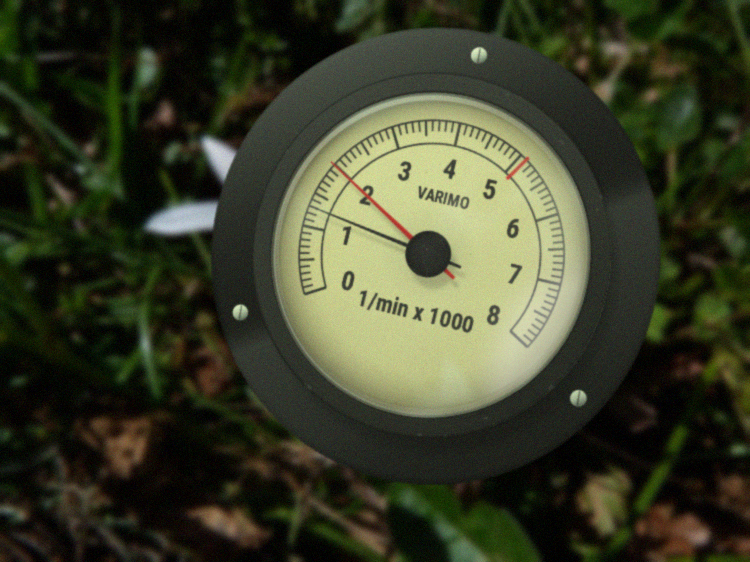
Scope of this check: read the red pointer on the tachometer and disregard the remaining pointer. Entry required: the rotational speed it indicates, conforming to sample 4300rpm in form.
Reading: 2000rpm
